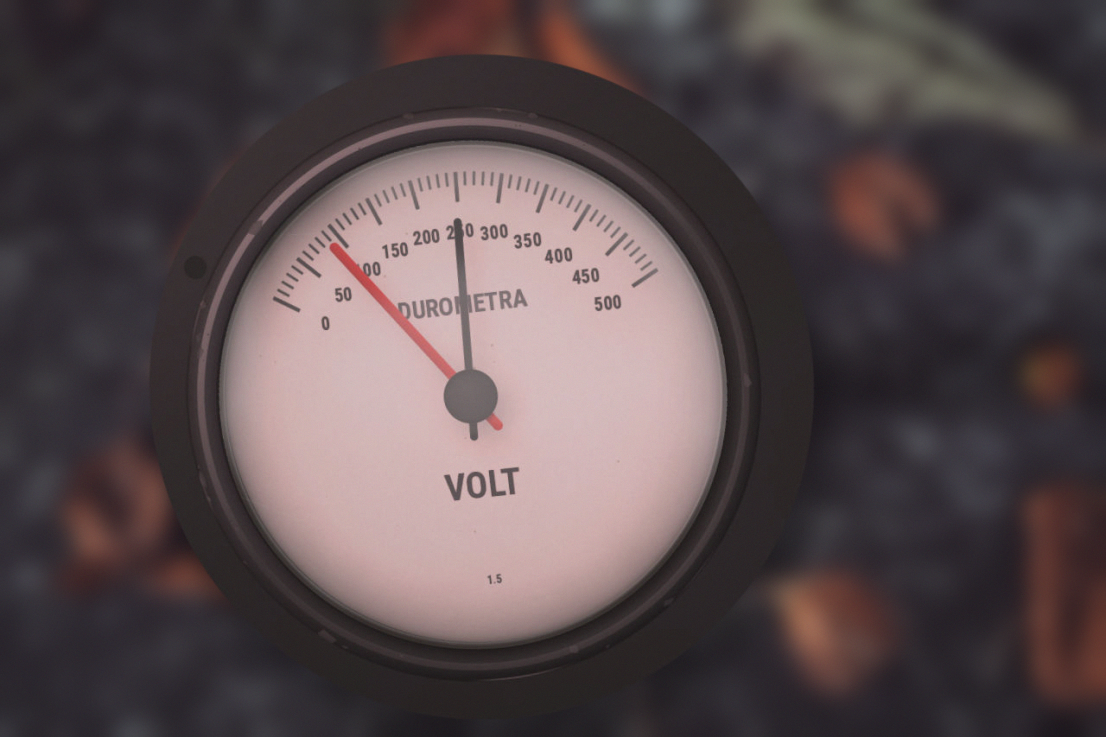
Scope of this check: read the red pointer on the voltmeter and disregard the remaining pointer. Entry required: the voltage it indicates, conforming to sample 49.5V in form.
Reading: 90V
